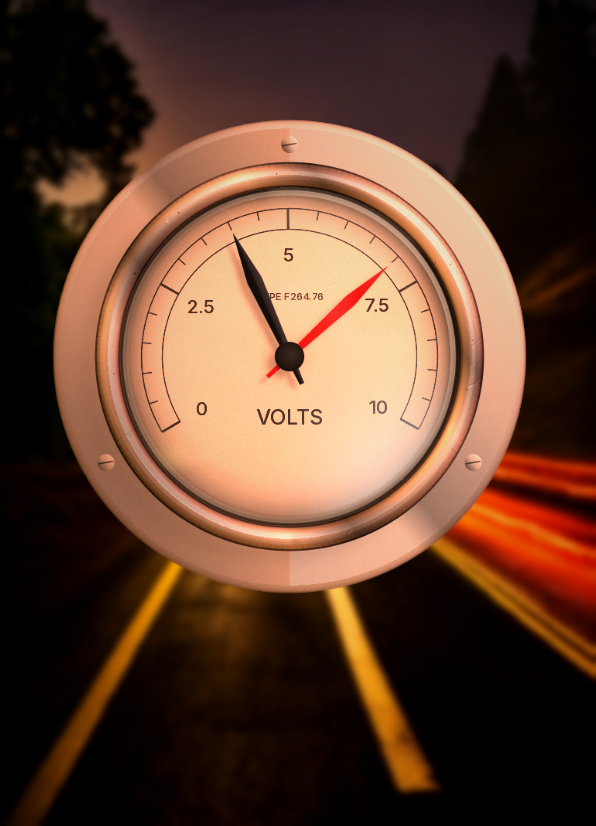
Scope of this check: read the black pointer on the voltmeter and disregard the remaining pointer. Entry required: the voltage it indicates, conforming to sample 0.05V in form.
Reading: 4V
